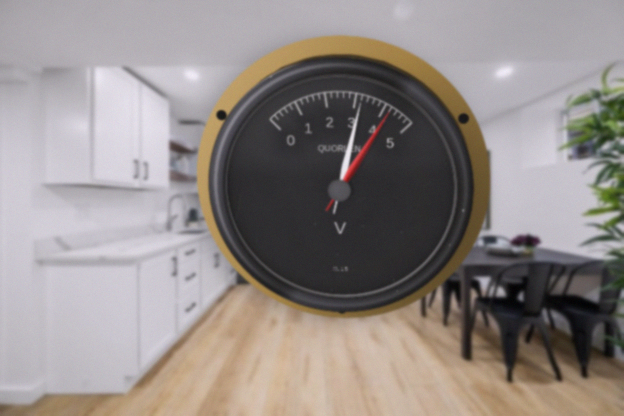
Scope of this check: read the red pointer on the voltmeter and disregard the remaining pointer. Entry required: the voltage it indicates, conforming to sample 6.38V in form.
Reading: 4.2V
